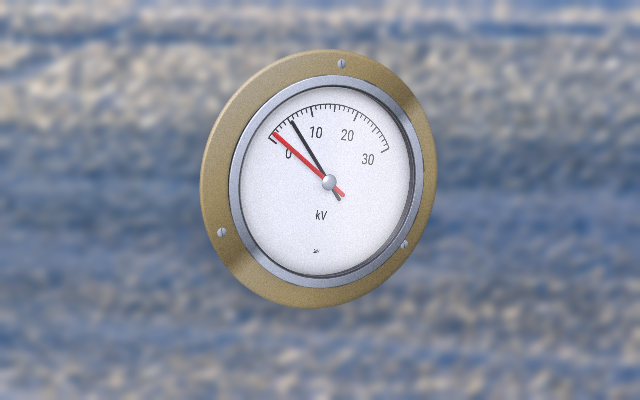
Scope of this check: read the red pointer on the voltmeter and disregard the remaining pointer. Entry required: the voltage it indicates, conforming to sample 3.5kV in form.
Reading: 1kV
